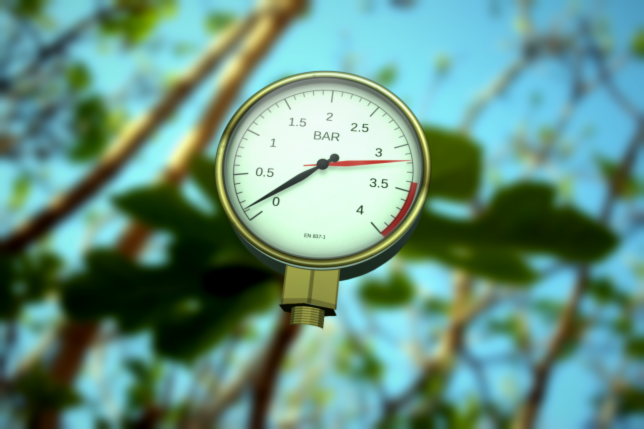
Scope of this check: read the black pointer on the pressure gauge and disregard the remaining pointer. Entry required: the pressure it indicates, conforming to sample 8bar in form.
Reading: 0.1bar
